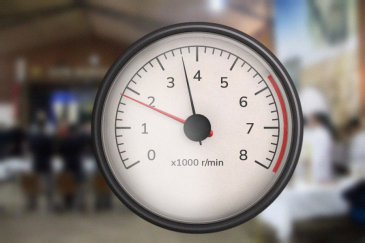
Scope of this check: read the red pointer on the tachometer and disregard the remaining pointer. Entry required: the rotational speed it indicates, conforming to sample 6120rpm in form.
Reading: 1800rpm
